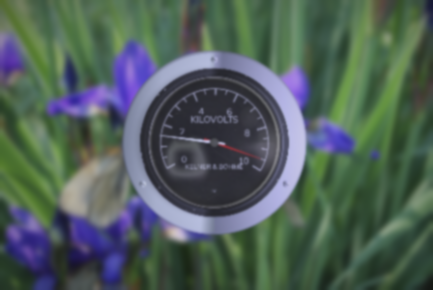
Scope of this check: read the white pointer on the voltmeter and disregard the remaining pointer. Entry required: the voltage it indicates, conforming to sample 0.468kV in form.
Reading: 1.5kV
